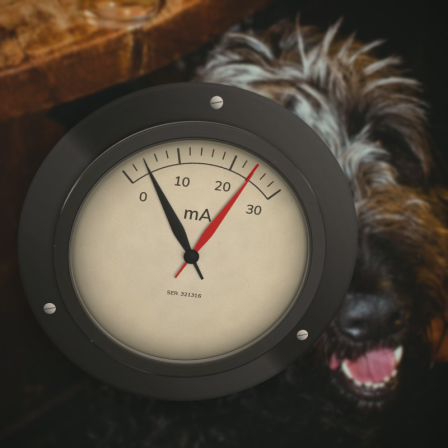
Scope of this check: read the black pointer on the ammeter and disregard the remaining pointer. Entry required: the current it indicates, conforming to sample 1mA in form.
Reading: 4mA
